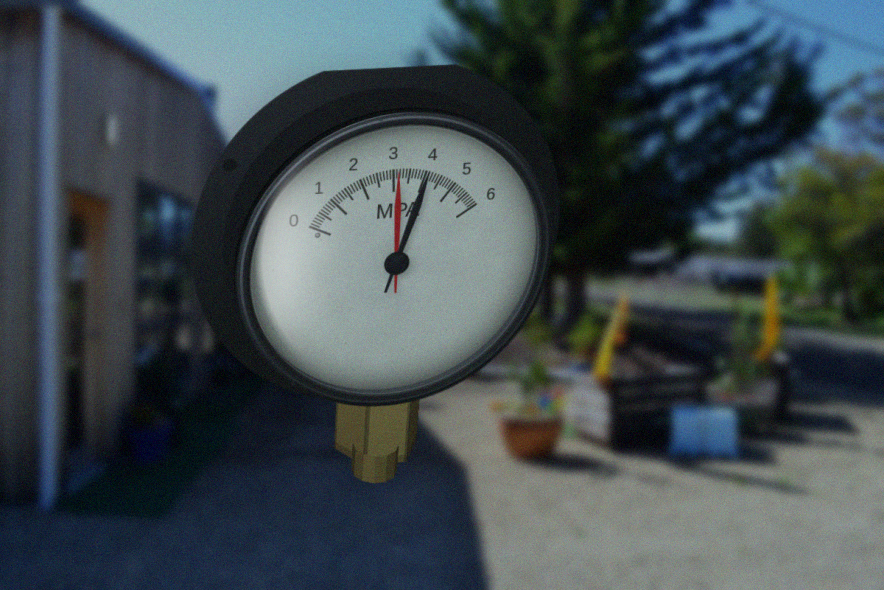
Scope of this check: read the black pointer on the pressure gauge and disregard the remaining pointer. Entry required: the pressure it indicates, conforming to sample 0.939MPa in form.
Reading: 4MPa
